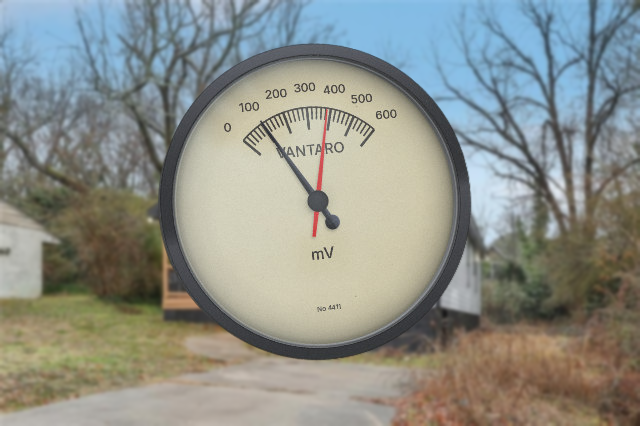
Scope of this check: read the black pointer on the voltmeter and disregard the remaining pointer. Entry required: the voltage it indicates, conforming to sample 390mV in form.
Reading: 100mV
